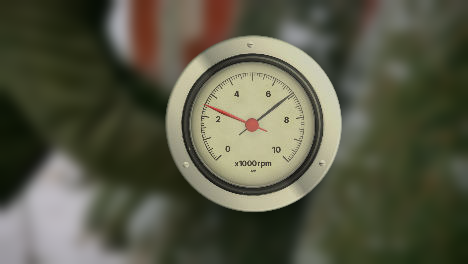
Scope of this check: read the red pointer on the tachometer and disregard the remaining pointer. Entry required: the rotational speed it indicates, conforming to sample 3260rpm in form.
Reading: 2500rpm
